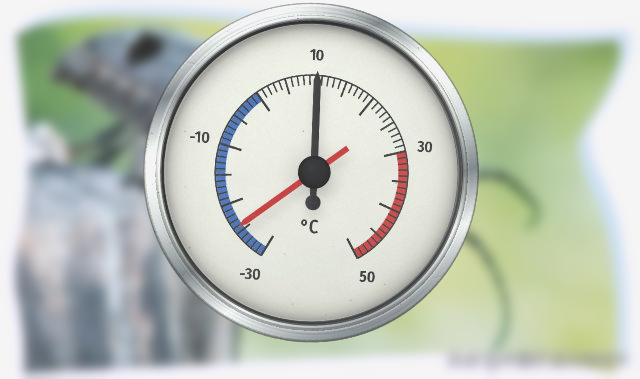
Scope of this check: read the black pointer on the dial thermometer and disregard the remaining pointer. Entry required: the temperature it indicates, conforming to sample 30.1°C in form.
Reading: 10°C
